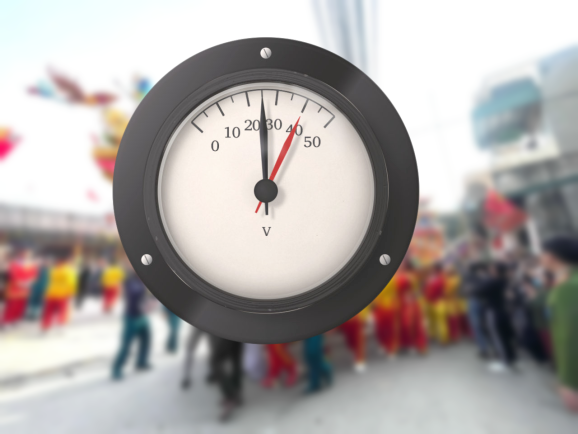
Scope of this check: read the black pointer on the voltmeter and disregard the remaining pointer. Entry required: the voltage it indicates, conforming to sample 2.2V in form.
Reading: 25V
